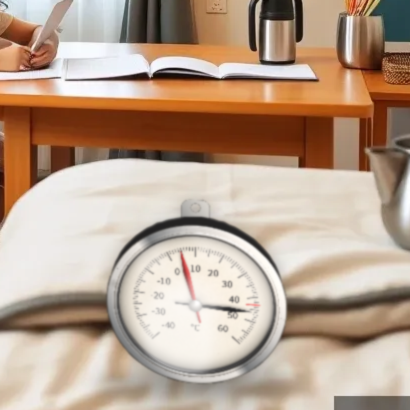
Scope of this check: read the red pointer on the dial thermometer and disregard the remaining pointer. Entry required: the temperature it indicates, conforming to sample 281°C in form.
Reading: 5°C
